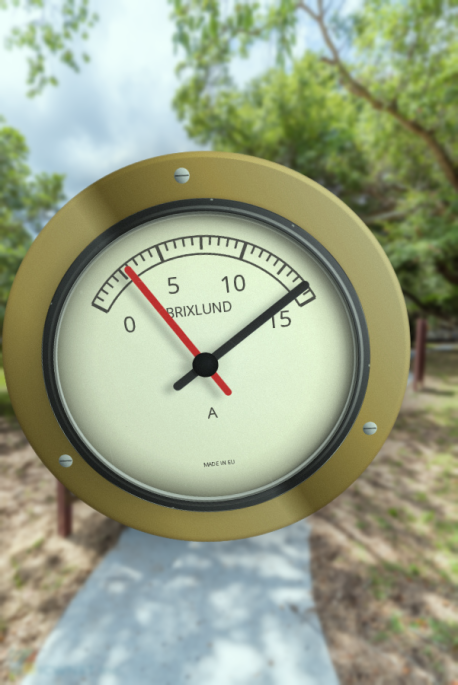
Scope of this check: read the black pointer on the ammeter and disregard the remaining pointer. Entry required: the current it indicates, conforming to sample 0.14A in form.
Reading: 14A
